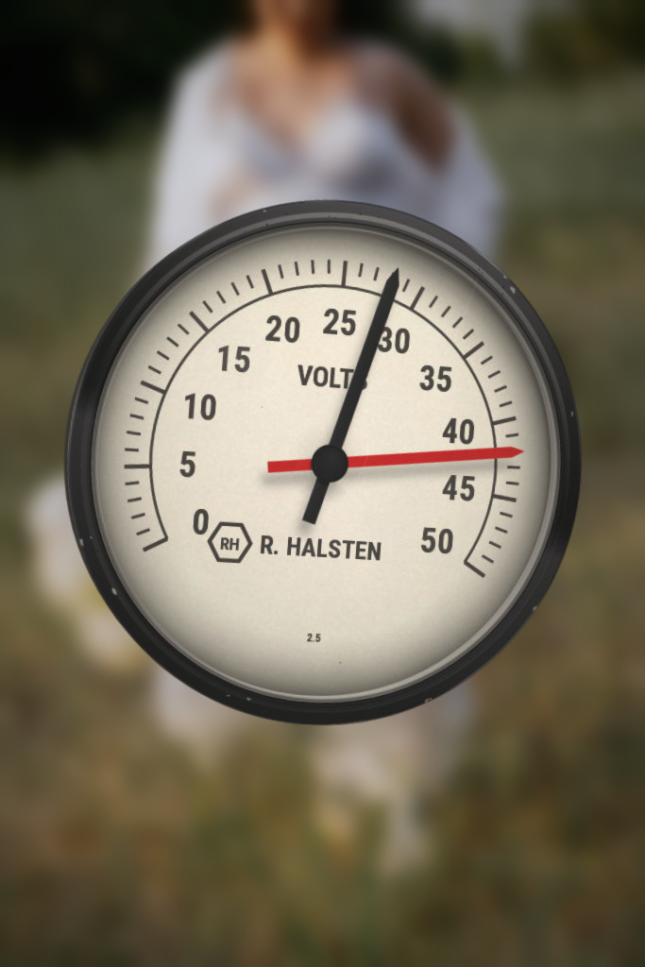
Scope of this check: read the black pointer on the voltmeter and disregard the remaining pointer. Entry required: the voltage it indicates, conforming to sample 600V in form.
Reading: 28V
